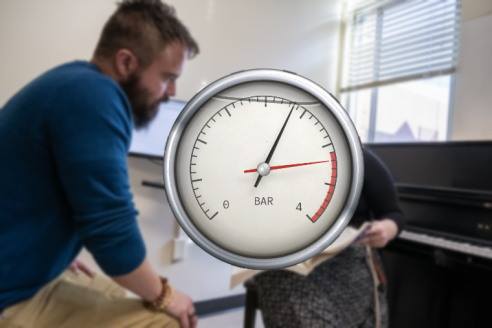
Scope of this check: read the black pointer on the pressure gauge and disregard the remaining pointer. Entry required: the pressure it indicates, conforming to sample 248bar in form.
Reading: 2.35bar
